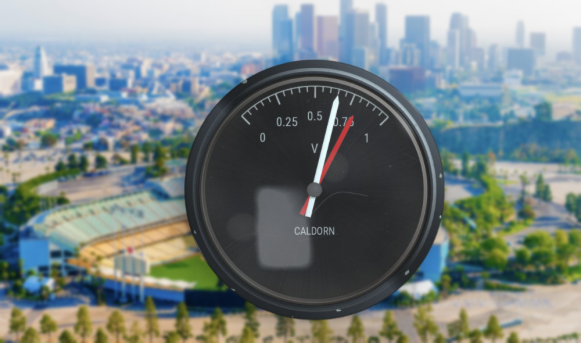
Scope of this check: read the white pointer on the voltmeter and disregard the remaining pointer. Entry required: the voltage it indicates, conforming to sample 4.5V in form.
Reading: 0.65V
